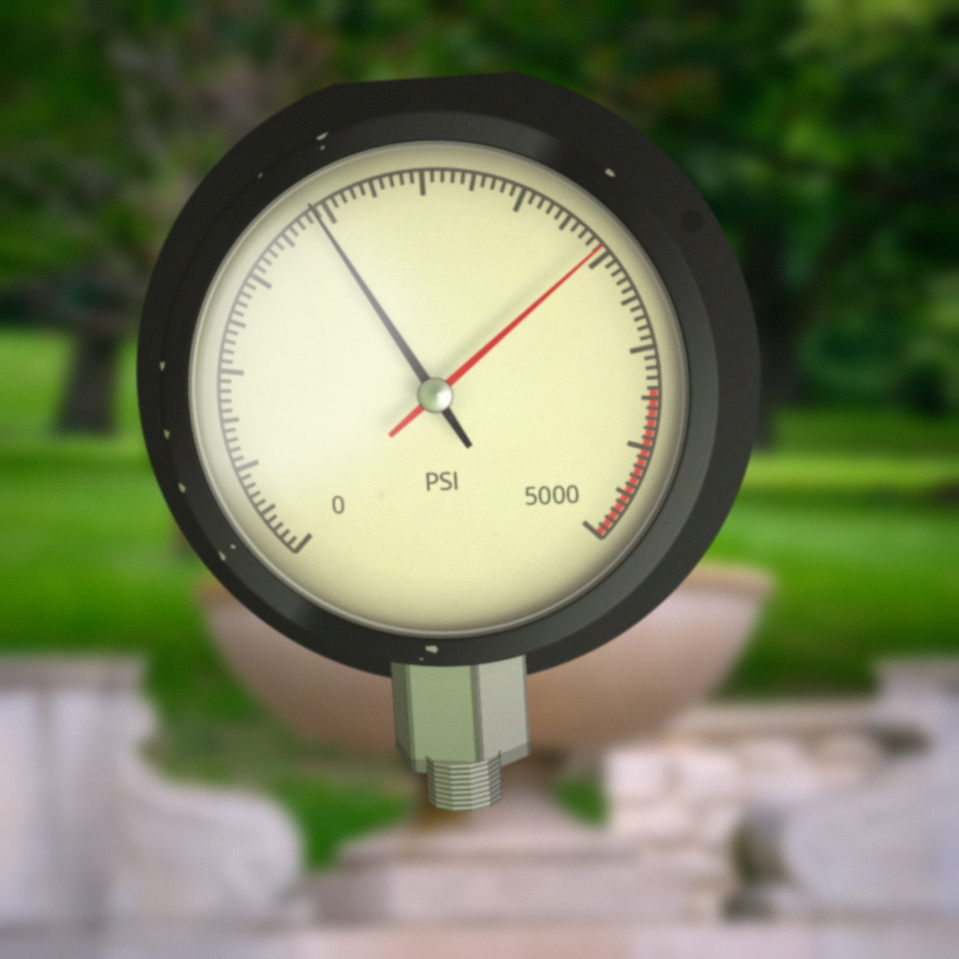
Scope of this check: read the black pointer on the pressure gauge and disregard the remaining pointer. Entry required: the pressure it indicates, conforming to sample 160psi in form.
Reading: 1950psi
